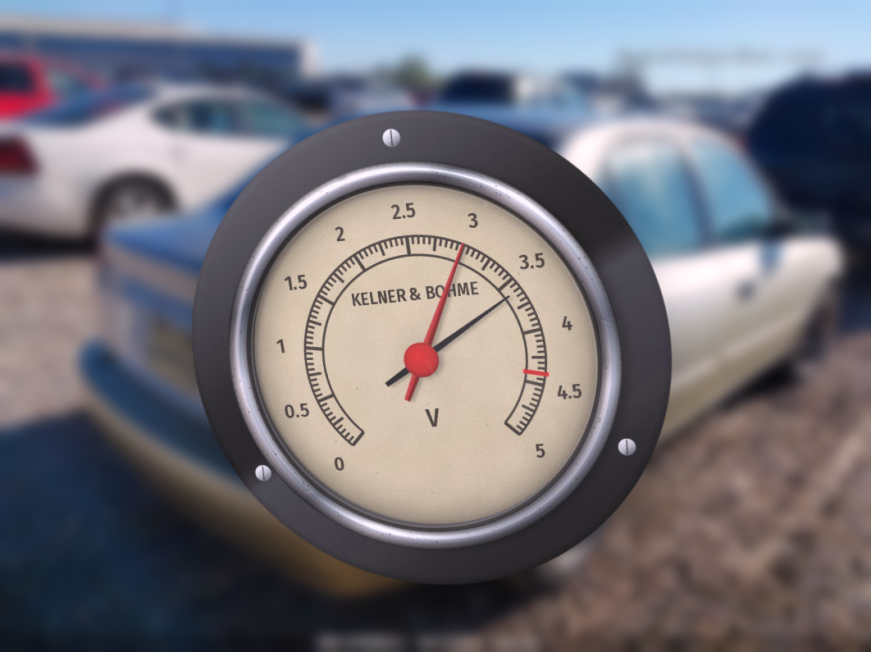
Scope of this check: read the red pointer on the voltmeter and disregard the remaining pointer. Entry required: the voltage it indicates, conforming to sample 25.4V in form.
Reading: 3V
